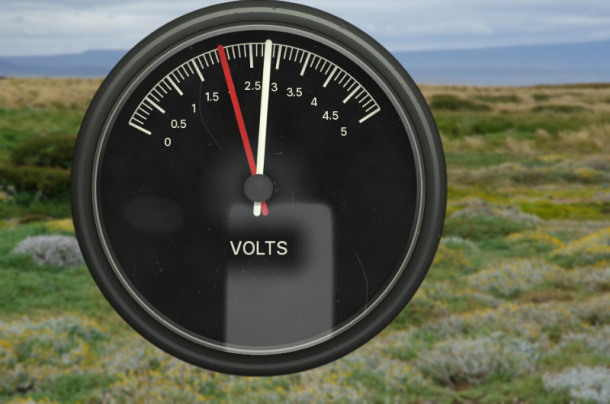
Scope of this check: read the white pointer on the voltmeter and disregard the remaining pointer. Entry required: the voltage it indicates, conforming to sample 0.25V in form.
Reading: 2.8V
